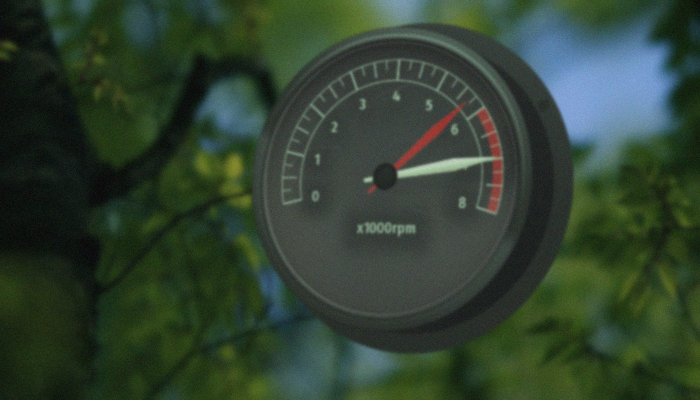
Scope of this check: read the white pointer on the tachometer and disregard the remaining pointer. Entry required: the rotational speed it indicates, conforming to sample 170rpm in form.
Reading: 7000rpm
